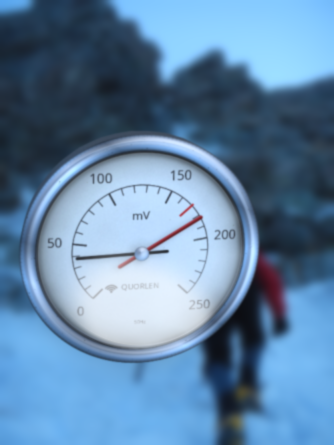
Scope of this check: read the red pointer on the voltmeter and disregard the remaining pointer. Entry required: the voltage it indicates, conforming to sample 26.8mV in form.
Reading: 180mV
